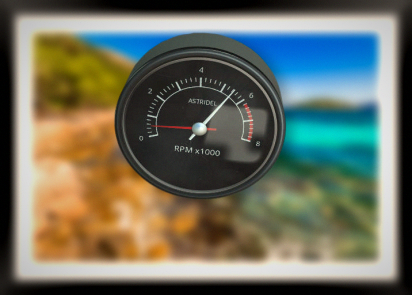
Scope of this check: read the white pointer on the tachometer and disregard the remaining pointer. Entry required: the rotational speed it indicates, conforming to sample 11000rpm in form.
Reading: 5400rpm
